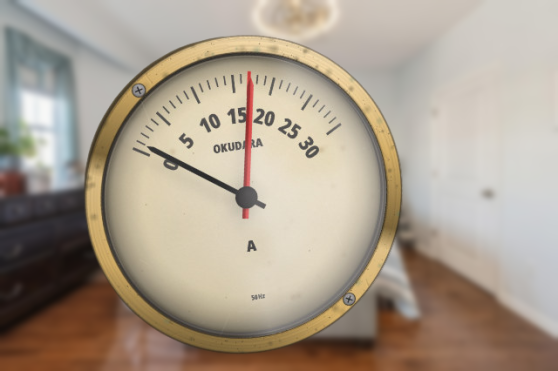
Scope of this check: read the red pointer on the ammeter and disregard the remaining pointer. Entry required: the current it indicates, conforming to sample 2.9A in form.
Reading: 17A
